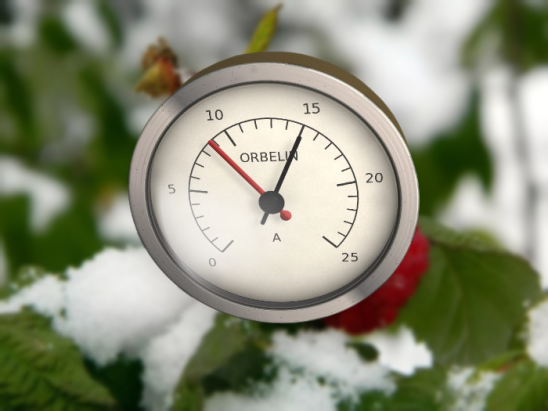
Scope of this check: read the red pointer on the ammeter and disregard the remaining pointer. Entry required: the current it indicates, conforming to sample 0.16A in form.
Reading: 9A
